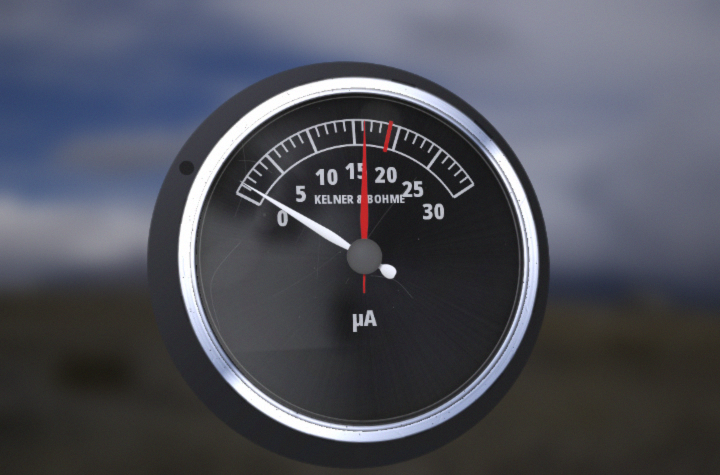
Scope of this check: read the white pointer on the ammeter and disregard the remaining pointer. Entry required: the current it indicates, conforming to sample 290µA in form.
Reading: 1µA
